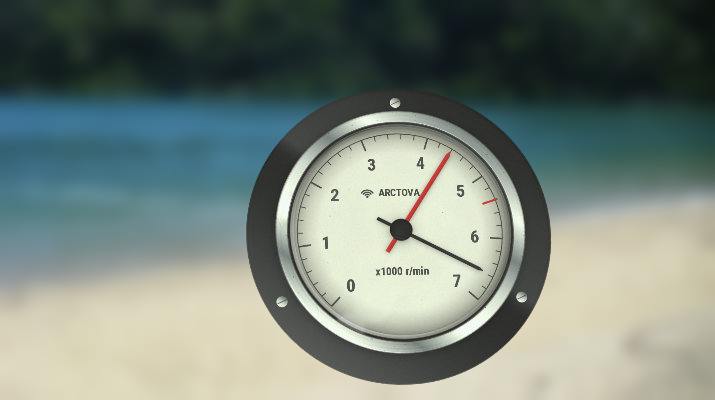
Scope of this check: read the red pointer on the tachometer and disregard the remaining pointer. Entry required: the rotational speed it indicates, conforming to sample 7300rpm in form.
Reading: 4400rpm
